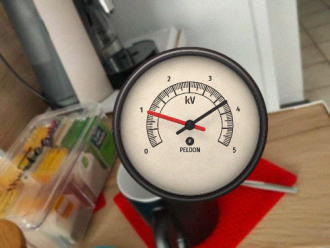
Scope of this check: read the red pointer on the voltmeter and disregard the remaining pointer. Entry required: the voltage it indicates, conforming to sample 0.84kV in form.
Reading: 1kV
